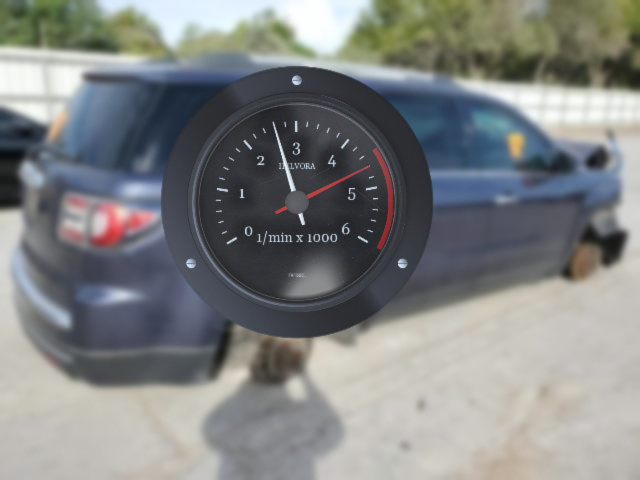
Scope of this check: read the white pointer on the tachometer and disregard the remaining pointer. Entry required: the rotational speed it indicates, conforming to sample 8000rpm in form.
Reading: 2600rpm
